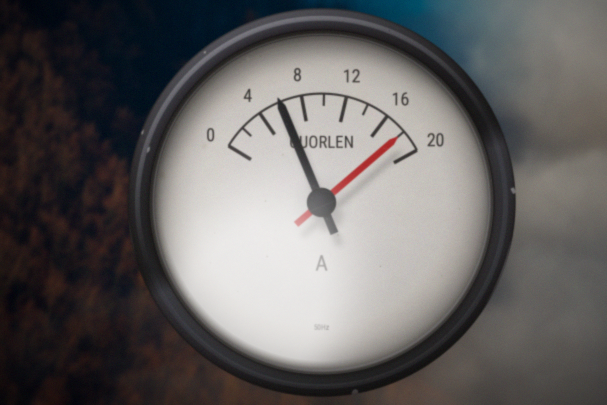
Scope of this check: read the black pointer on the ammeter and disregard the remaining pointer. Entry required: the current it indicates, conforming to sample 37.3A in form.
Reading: 6A
